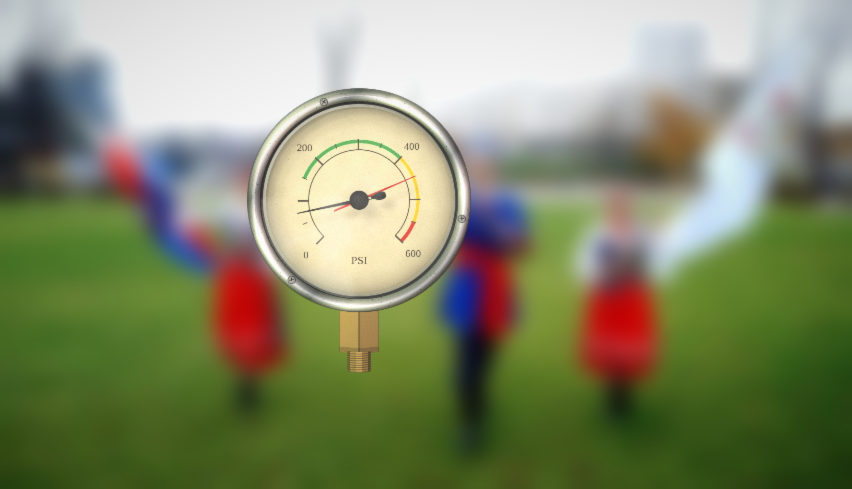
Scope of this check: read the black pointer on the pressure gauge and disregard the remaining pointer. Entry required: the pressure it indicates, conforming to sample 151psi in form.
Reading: 75psi
